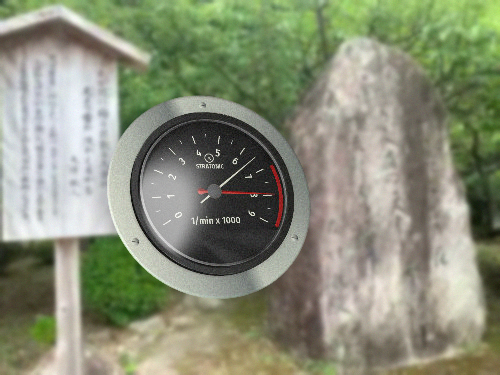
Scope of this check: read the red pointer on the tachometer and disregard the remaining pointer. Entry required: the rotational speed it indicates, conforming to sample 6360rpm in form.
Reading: 8000rpm
